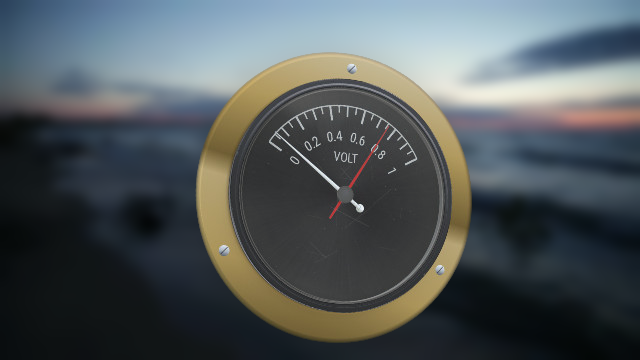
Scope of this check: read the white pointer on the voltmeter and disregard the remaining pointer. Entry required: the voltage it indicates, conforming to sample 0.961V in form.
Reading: 0.05V
